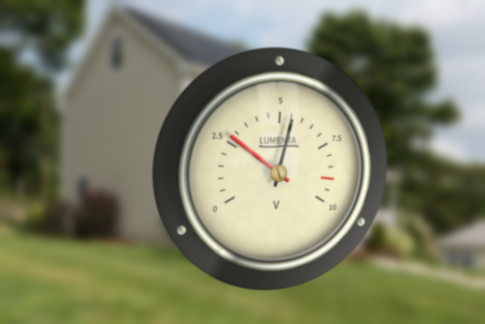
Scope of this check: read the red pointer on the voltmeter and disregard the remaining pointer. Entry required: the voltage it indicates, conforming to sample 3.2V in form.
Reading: 2.75V
